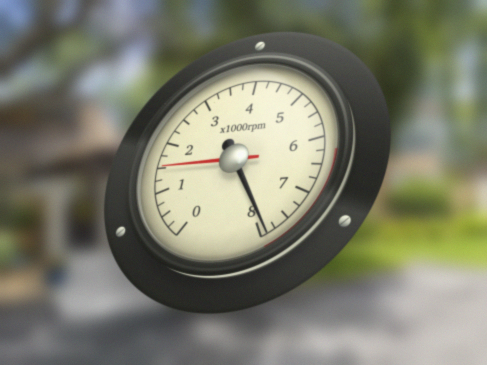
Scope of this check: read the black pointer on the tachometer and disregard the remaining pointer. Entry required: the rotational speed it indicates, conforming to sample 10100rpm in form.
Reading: 7875rpm
